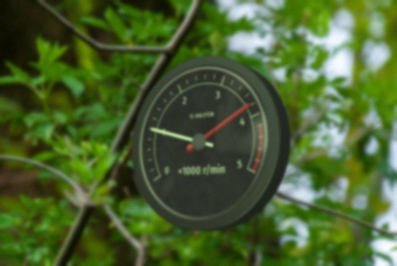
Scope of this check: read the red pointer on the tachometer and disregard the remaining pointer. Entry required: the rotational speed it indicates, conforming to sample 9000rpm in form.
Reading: 3800rpm
